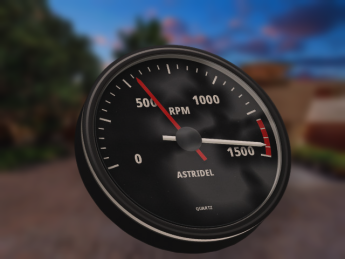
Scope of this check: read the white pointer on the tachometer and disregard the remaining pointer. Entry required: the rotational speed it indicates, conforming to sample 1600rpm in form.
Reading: 1450rpm
